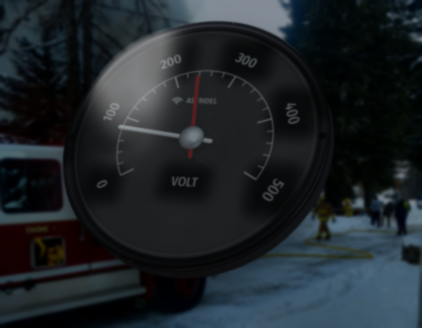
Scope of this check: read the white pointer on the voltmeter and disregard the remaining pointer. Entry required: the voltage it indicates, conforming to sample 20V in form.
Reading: 80V
